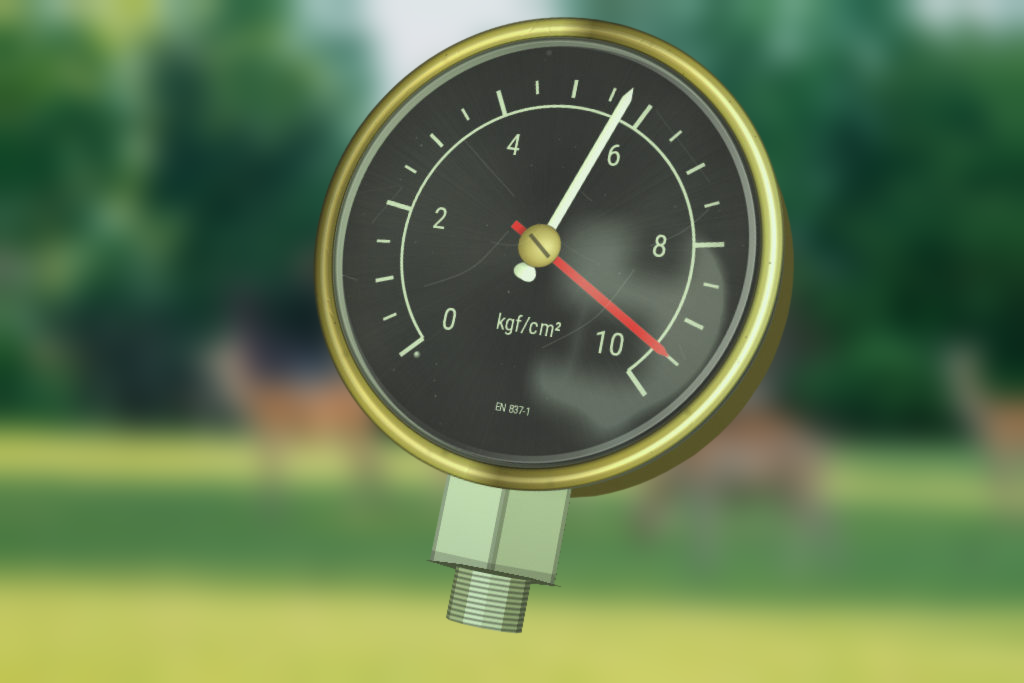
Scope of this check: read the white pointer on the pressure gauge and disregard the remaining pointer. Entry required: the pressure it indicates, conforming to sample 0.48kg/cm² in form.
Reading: 5.75kg/cm²
